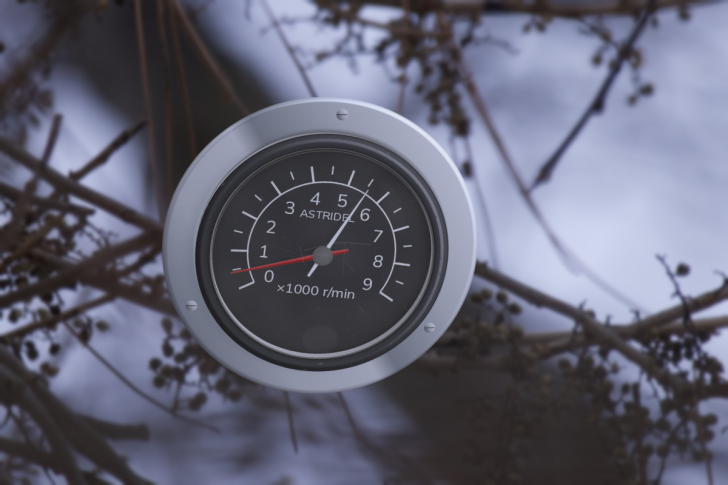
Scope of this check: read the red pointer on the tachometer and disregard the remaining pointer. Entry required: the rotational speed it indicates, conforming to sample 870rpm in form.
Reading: 500rpm
